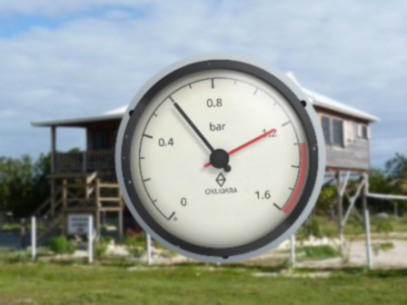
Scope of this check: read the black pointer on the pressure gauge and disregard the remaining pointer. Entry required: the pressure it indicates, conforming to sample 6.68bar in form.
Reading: 0.6bar
